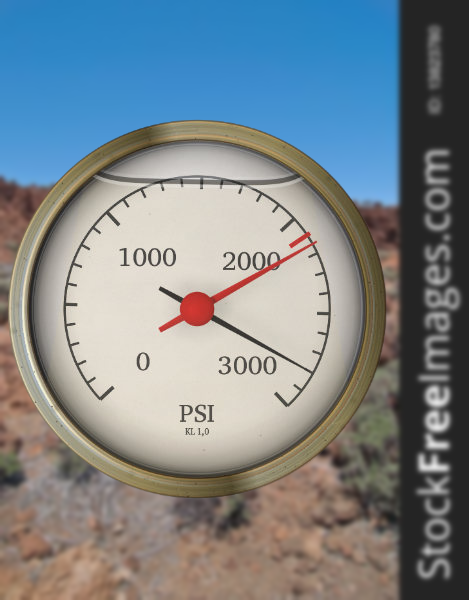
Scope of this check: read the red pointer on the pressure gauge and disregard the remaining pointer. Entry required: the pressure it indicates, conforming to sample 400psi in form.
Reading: 2150psi
